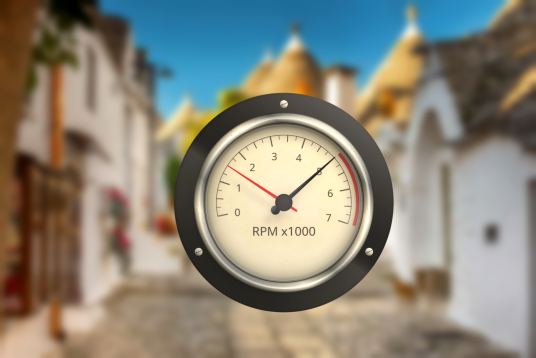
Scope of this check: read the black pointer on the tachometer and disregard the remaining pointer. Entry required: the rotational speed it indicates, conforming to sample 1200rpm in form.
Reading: 5000rpm
